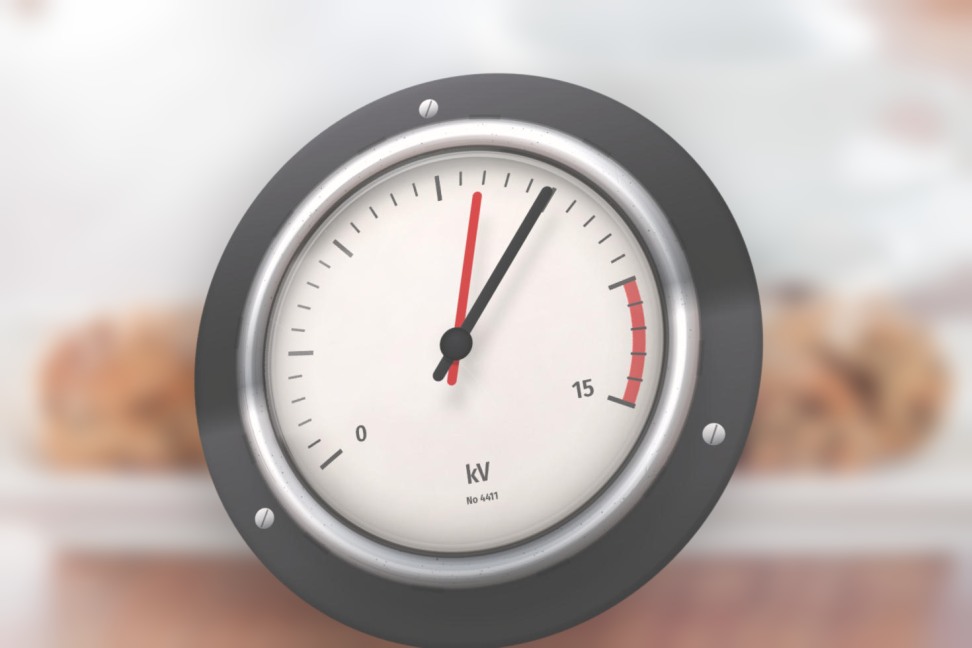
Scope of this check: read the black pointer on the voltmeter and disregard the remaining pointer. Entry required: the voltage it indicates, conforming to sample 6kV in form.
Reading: 10kV
